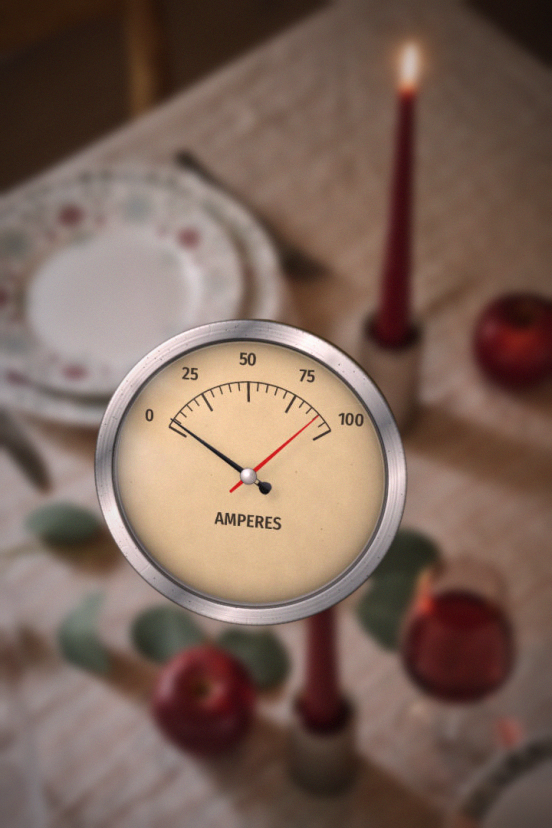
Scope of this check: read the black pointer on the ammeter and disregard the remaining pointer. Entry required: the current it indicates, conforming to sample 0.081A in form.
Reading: 5A
